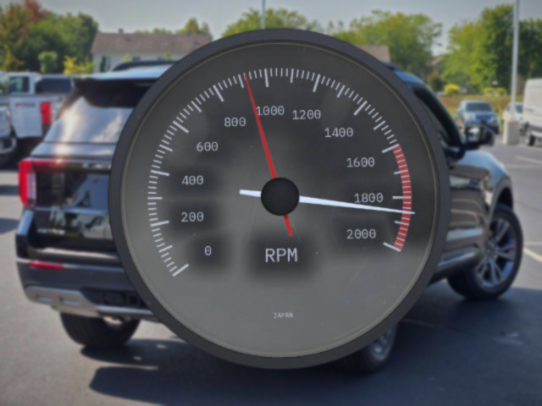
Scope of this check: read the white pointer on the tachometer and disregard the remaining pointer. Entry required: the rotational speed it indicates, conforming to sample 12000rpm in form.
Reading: 1860rpm
